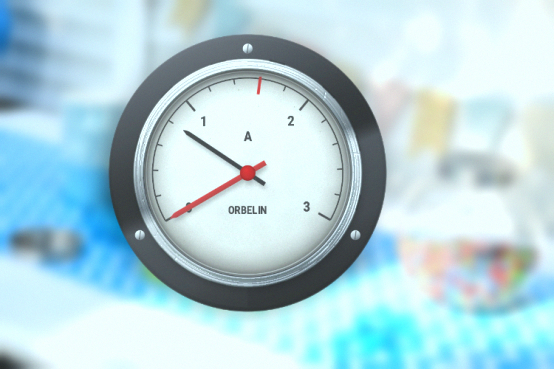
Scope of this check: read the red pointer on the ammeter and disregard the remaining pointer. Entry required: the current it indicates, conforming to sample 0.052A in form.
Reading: 0A
